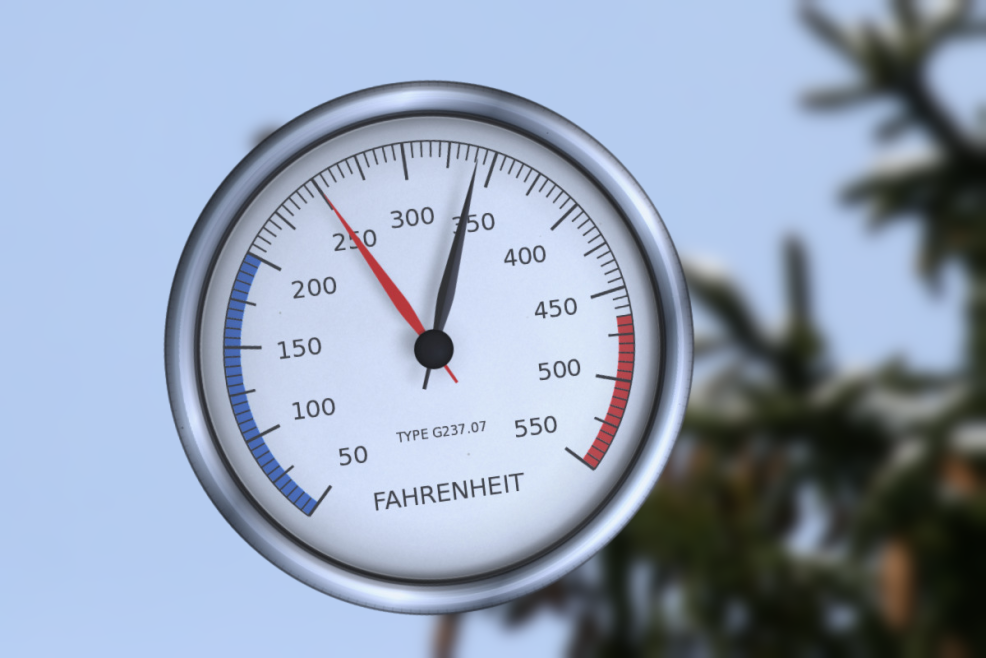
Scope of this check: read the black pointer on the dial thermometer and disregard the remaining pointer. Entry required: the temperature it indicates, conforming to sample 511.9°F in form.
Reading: 340°F
